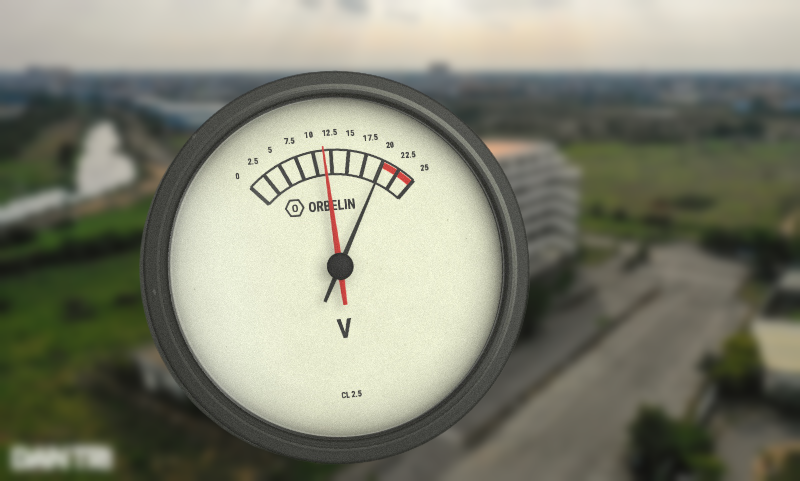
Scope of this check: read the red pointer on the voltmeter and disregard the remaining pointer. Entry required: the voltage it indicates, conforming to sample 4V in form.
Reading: 11.25V
